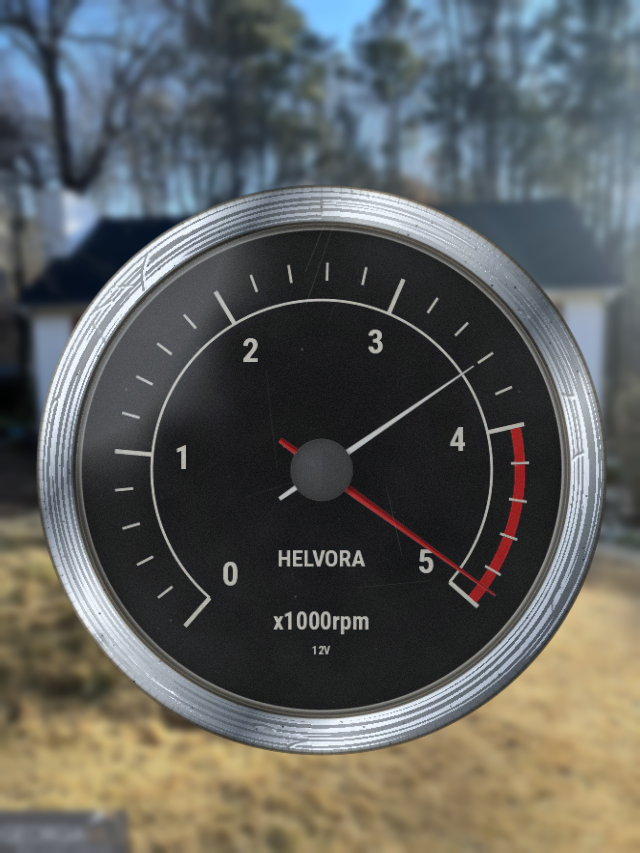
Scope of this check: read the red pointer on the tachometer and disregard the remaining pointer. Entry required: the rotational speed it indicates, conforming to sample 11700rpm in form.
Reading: 4900rpm
